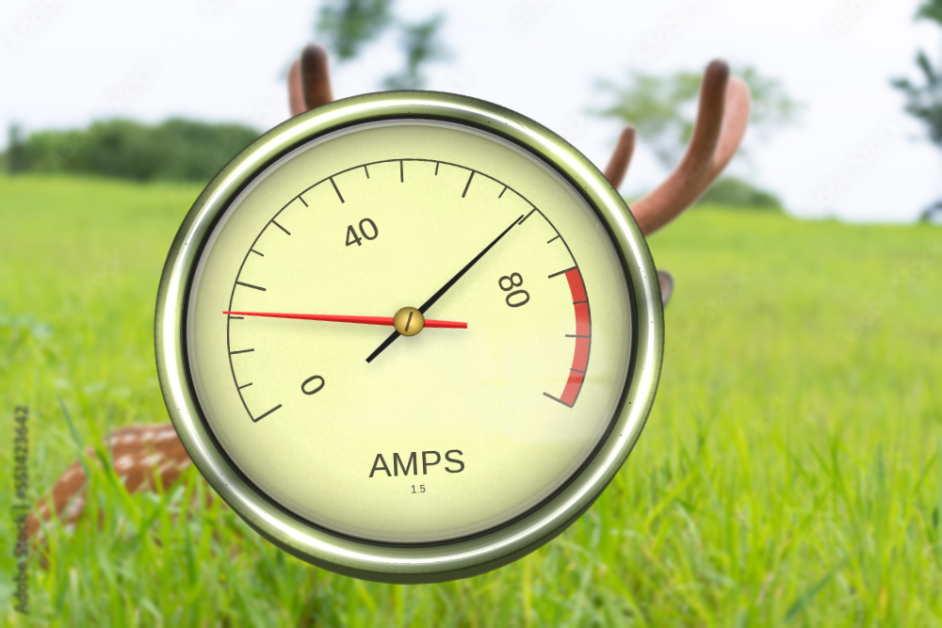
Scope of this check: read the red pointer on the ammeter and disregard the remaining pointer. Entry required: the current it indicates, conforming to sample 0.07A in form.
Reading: 15A
